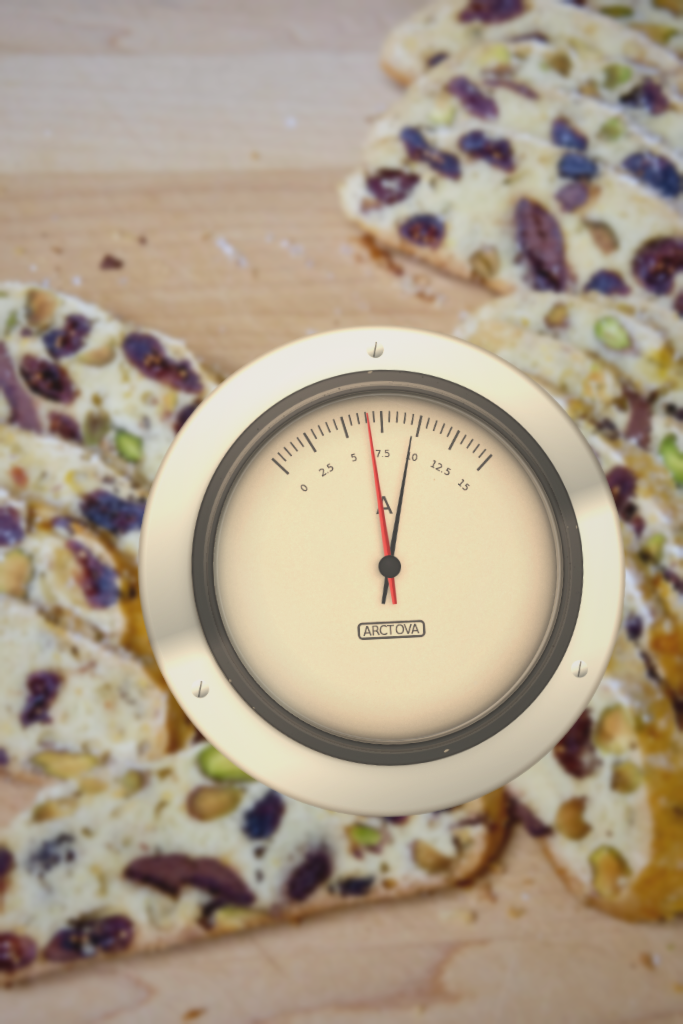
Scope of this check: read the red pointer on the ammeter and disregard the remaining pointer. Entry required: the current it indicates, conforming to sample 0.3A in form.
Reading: 6.5A
